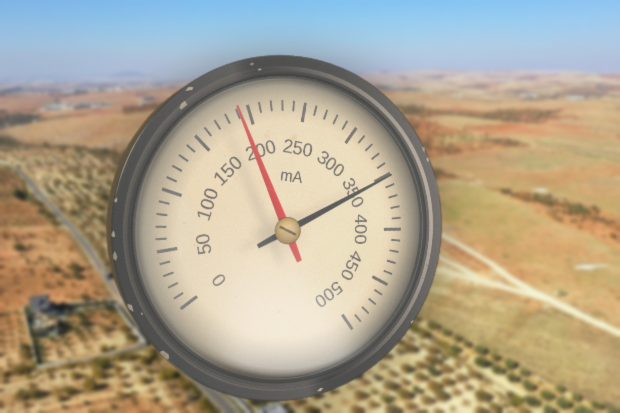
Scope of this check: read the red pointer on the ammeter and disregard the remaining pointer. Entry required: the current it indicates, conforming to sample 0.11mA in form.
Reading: 190mA
